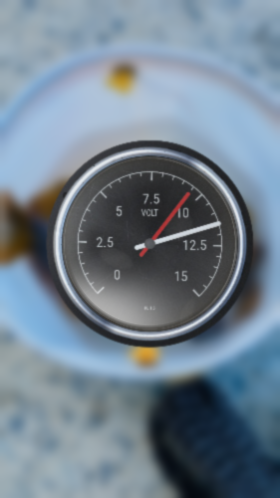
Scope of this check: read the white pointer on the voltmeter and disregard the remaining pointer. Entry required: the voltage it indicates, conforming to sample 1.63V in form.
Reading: 11.5V
